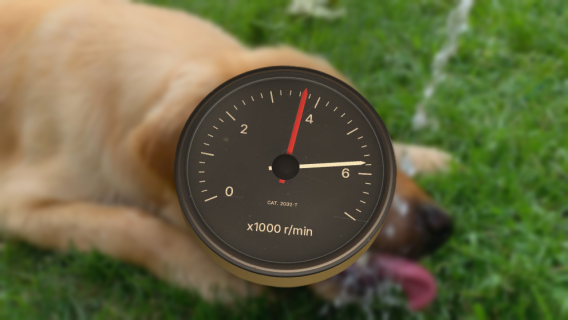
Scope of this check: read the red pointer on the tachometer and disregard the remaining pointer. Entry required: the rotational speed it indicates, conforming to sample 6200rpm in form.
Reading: 3700rpm
